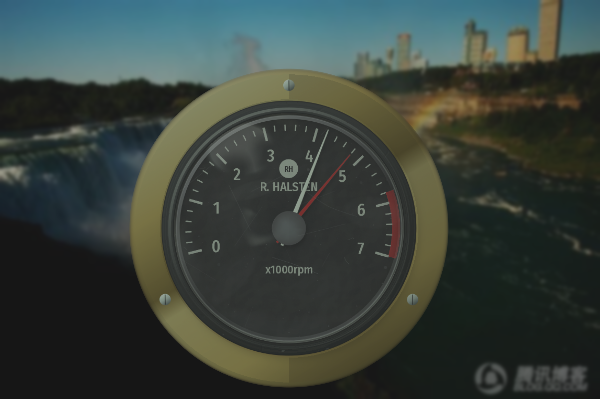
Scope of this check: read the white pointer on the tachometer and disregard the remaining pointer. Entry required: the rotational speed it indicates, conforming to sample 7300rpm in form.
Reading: 4200rpm
